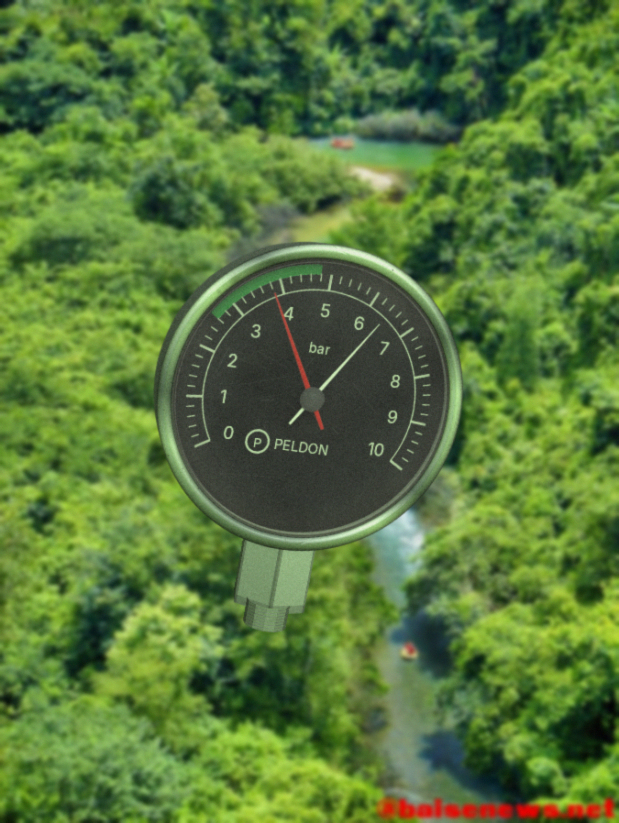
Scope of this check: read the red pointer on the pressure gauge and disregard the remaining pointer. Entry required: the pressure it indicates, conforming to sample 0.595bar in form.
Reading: 3.8bar
